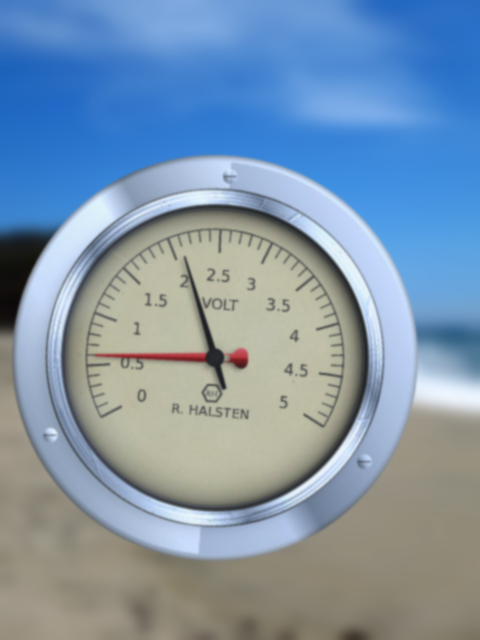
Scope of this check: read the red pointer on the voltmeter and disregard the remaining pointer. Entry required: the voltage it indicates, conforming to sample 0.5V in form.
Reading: 0.6V
